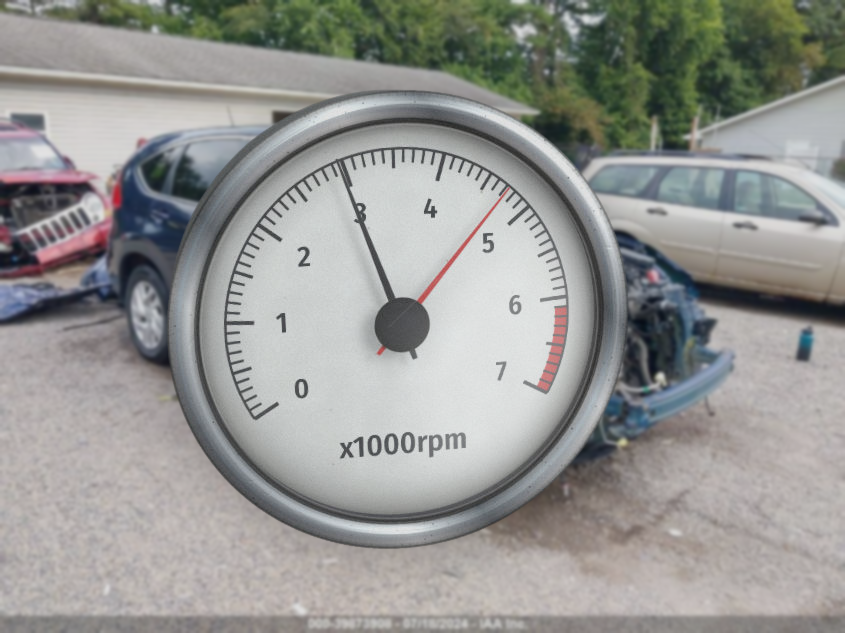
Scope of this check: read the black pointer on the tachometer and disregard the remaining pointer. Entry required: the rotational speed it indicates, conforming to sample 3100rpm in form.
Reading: 2950rpm
